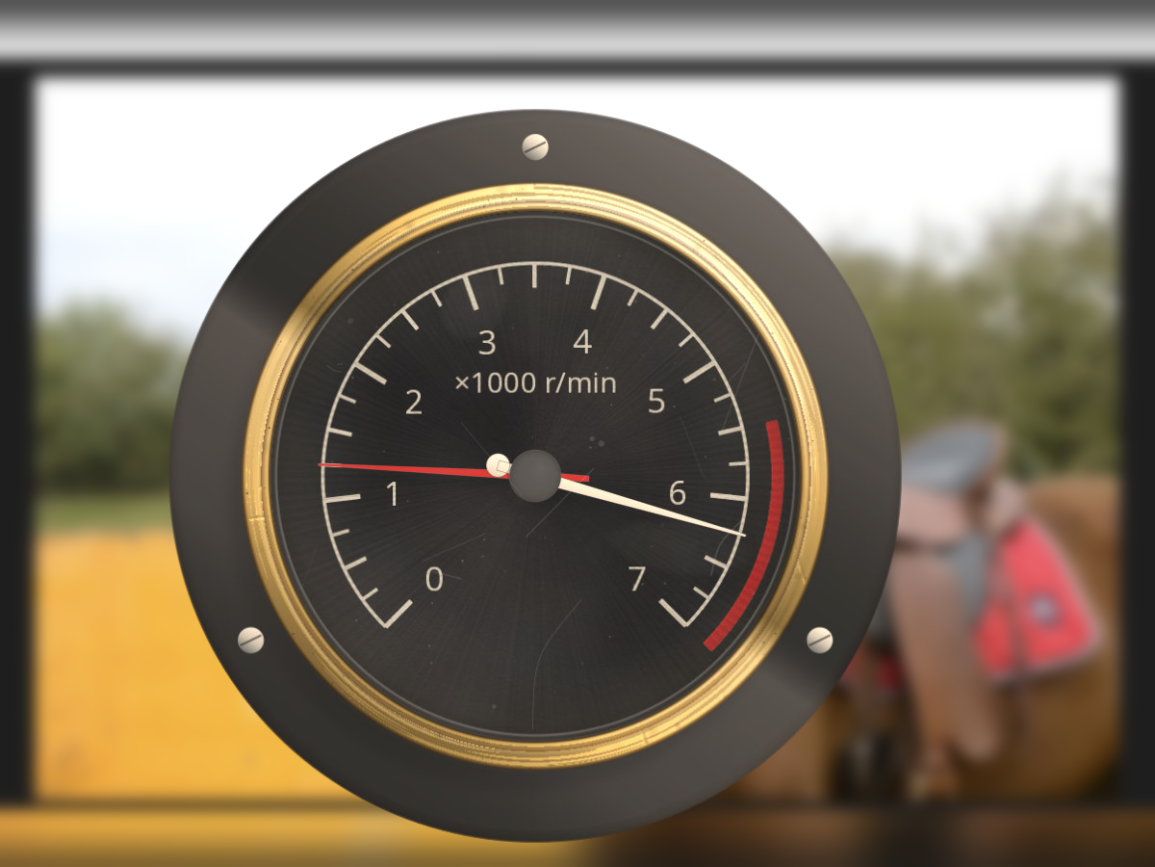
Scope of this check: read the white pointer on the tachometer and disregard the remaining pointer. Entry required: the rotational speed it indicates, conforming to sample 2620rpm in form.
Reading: 6250rpm
